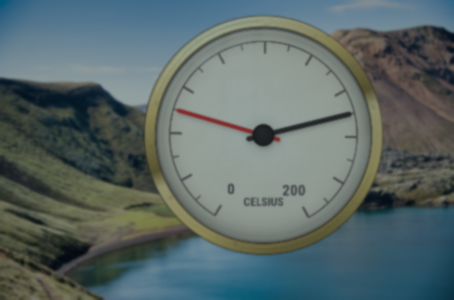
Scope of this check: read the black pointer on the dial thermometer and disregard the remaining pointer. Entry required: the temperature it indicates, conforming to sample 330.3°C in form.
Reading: 150°C
